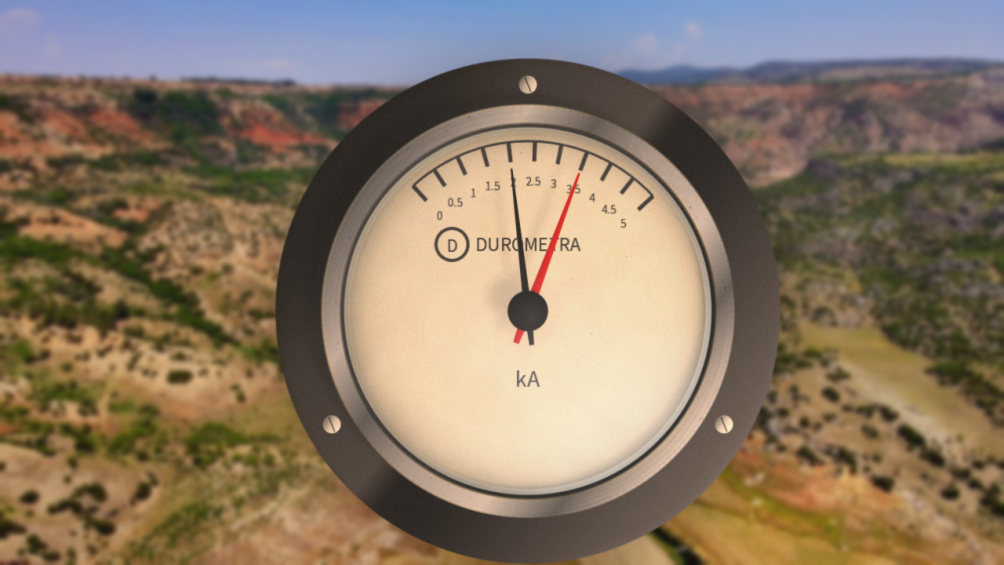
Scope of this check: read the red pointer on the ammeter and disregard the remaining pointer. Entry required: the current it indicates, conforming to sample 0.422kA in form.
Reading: 3.5kA
